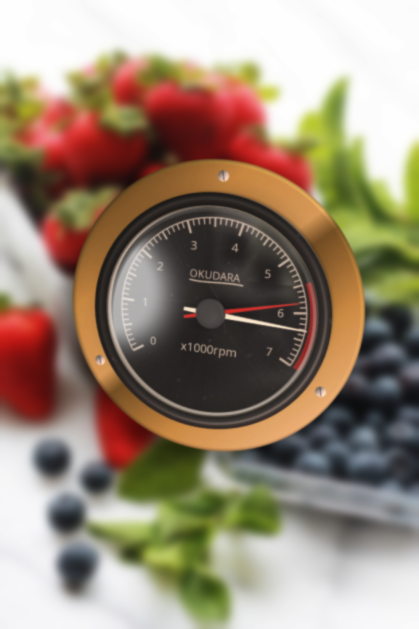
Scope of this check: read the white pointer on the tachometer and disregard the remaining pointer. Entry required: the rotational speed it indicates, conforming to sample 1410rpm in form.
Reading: 6300rpm
